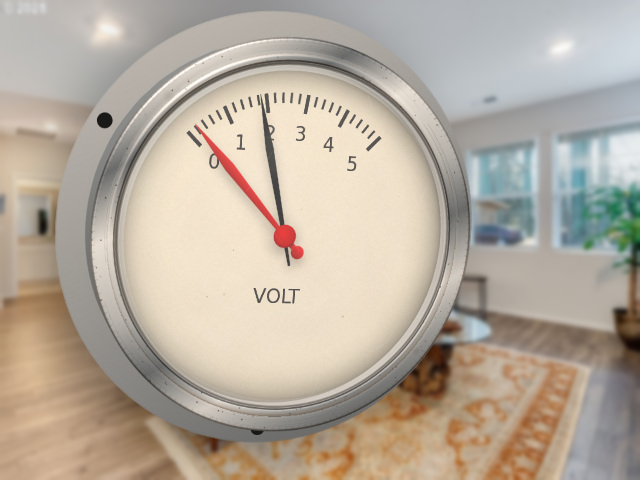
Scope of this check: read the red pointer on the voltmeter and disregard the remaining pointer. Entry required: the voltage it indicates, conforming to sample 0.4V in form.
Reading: 0.2V
